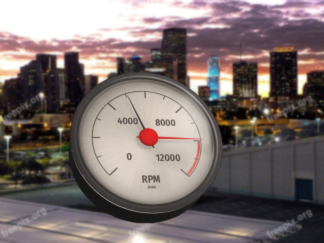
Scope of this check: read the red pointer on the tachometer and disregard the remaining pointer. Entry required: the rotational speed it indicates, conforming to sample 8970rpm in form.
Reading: 10000rpm
